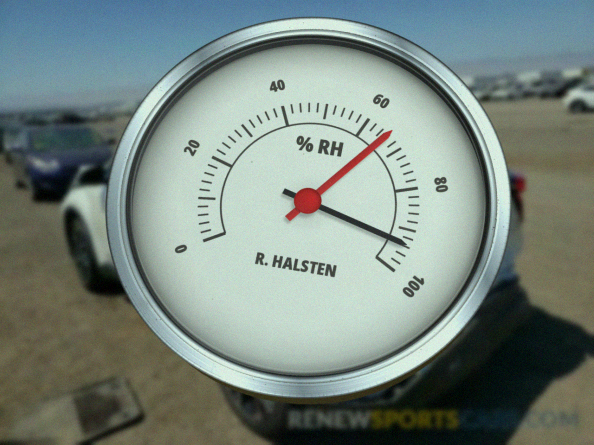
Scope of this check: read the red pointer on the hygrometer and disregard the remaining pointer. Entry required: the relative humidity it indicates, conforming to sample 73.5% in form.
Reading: 66%
